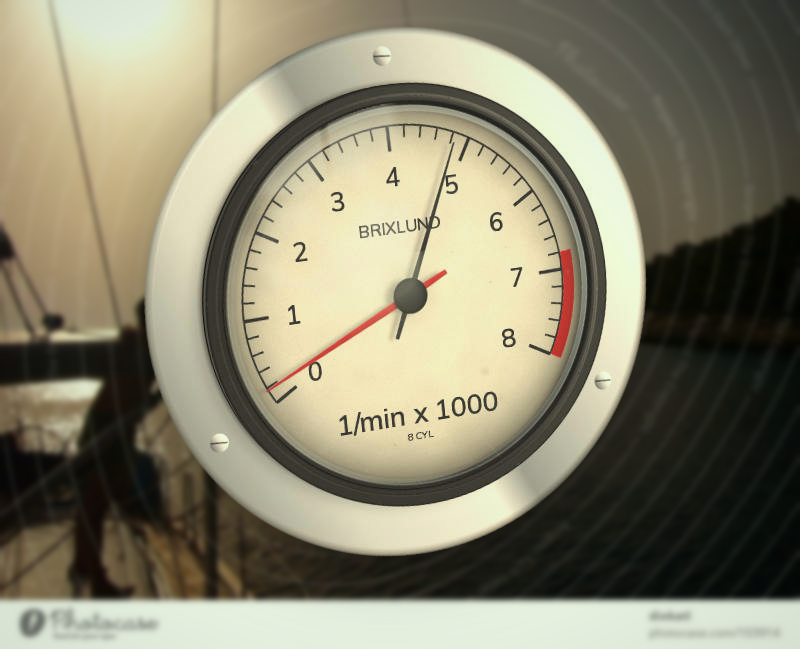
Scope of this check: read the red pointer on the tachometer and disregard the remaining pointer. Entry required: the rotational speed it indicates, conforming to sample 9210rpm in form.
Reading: 200rpm
